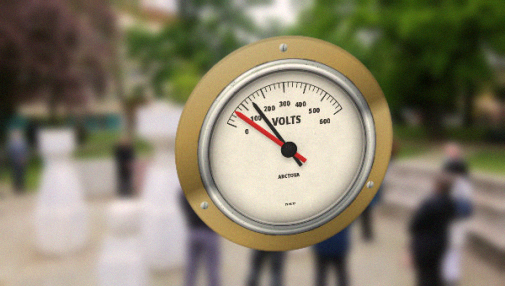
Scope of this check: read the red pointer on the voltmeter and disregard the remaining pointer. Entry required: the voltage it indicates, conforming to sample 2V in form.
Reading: 60V
